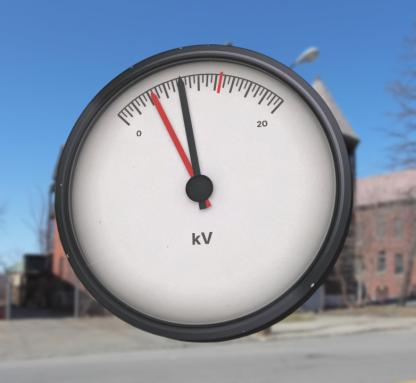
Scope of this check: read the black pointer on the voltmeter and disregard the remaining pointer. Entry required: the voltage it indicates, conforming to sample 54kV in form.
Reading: 8kV
